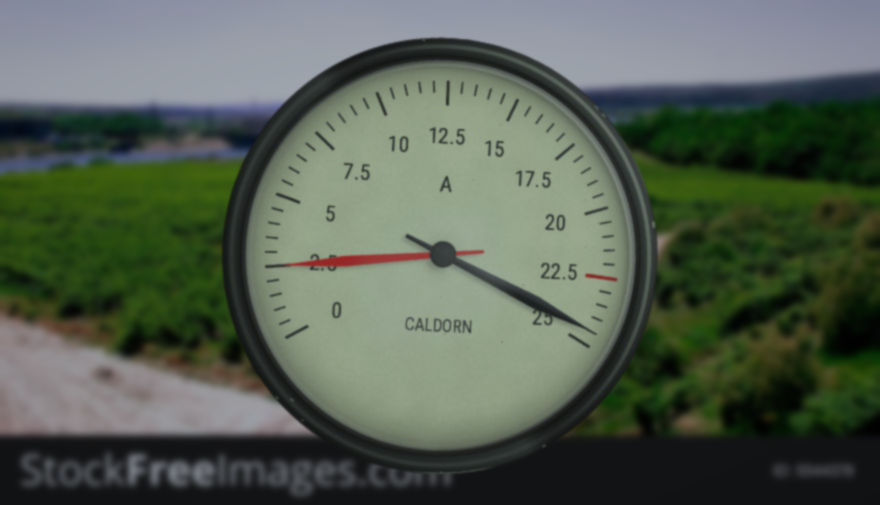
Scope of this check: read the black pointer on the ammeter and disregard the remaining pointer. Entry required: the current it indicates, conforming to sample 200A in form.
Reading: 24.5A
